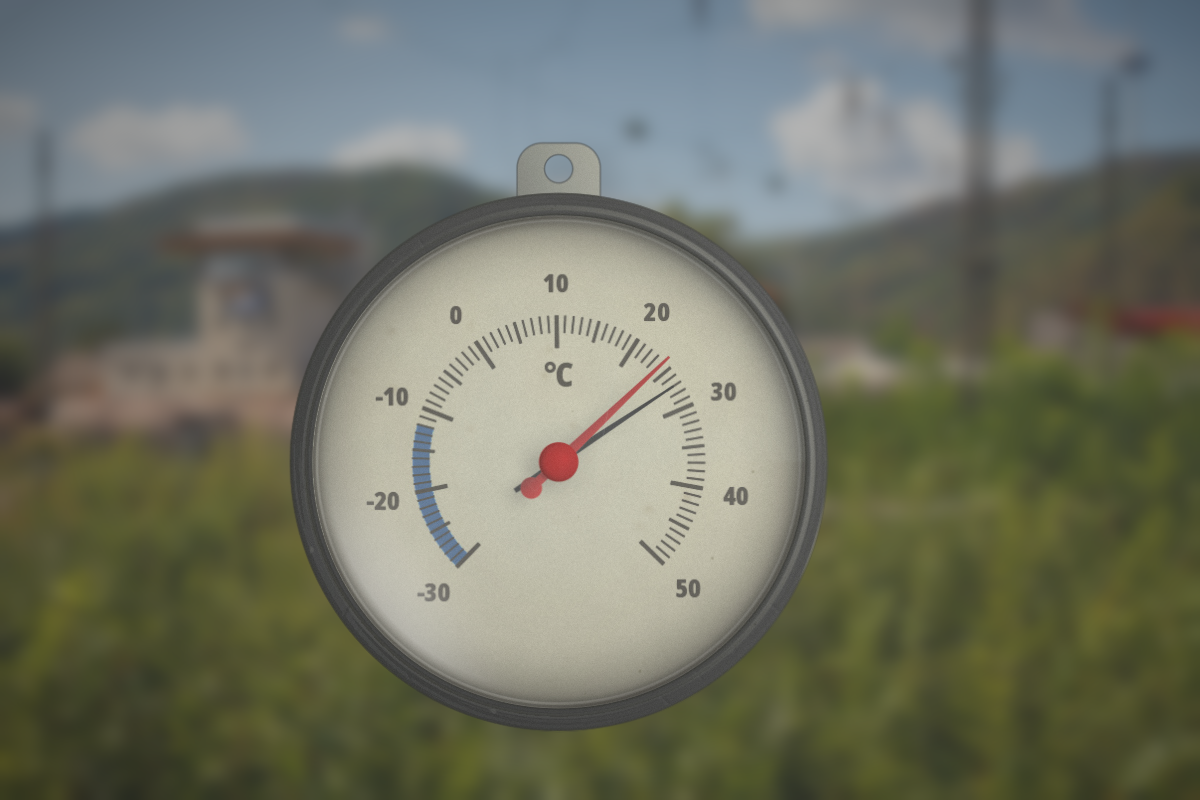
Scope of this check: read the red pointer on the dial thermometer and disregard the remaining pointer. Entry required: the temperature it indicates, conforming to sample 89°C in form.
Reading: 24°C
